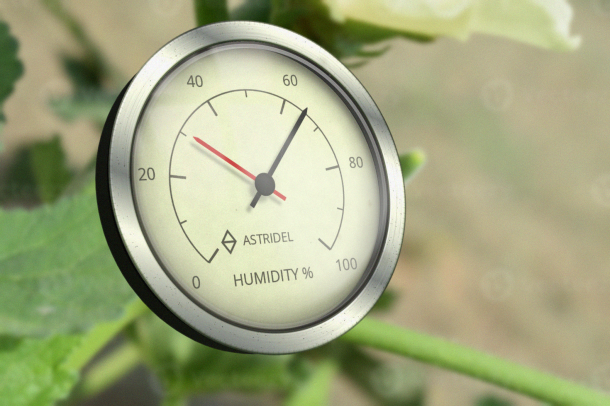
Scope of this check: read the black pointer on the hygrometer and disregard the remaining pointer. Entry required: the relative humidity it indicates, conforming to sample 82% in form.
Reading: 65%
